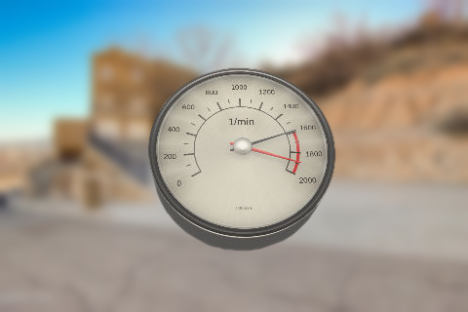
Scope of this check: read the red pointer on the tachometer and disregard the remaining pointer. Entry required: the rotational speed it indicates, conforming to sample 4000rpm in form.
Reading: 1900rpm
